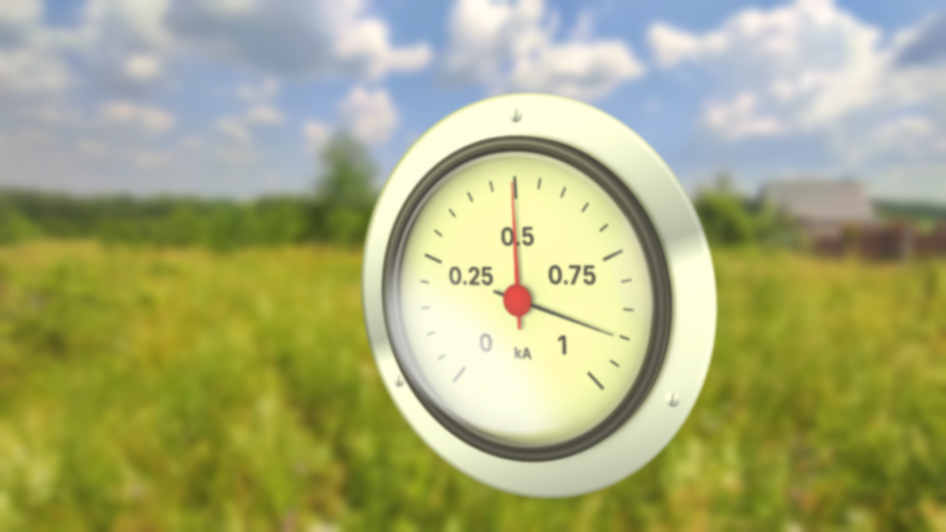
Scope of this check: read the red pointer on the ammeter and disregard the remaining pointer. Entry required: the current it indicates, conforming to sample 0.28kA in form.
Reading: 0.5kA
